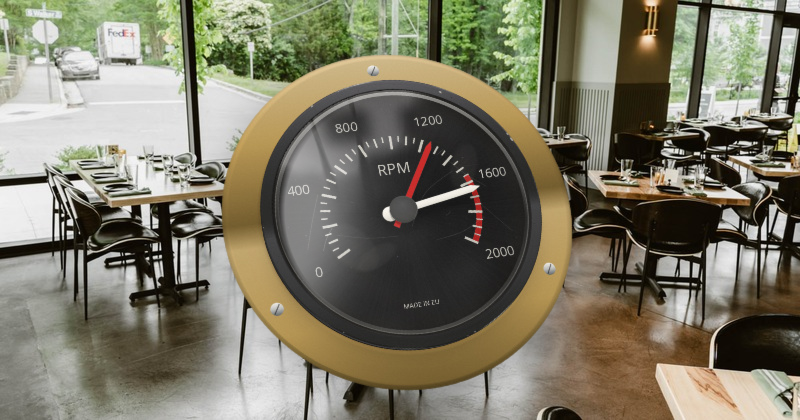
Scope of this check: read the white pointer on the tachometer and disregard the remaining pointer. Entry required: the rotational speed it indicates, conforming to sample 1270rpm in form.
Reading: 1650rpm
